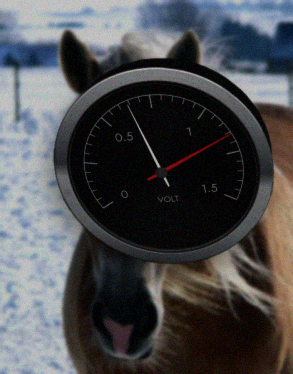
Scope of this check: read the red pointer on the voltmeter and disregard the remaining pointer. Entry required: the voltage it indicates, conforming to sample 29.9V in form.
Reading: 1.15V
